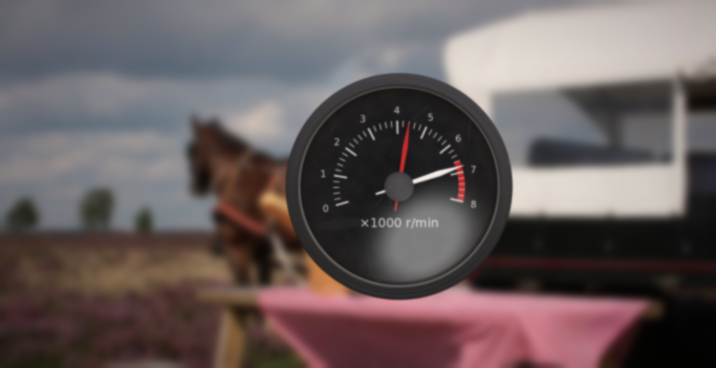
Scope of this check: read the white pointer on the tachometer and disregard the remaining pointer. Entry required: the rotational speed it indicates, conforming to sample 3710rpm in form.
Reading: 6800rpm
